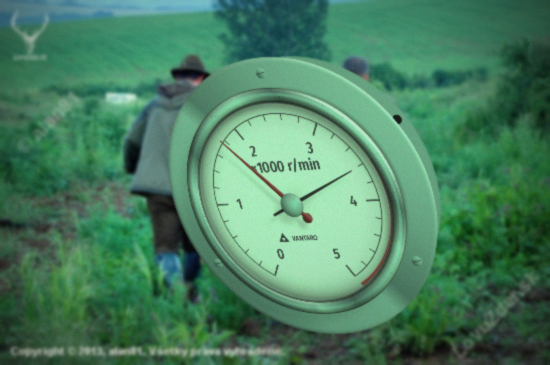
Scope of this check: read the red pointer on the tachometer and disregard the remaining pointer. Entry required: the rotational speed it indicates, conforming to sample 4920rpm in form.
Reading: 1800rpm
